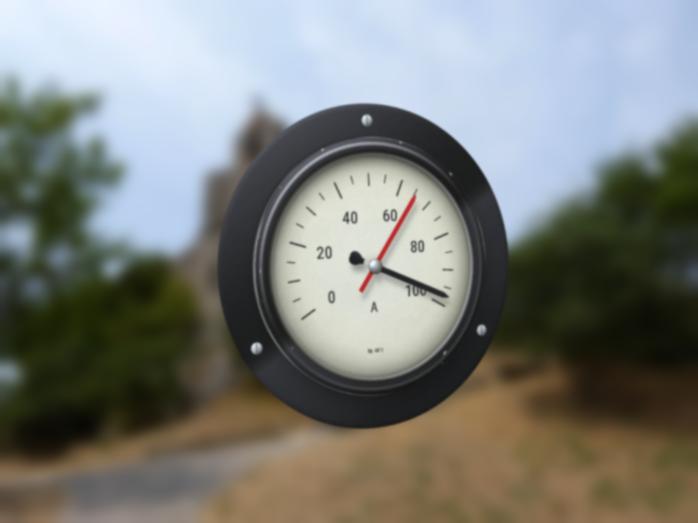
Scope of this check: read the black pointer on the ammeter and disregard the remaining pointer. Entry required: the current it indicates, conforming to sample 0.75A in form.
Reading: 97.5A
